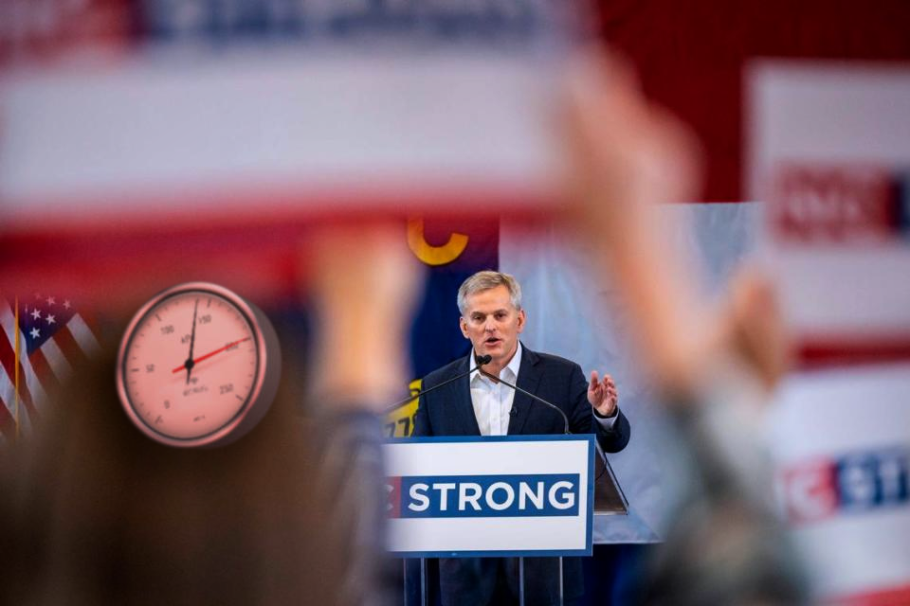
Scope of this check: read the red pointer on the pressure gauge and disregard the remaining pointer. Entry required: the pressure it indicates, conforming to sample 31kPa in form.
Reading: 200kPa
